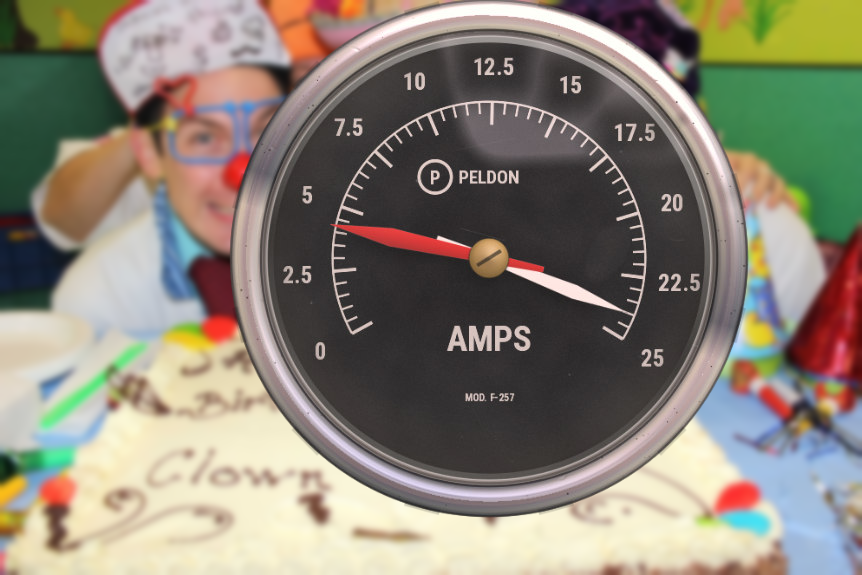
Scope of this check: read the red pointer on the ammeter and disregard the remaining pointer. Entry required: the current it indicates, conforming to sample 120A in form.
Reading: 4.25A
